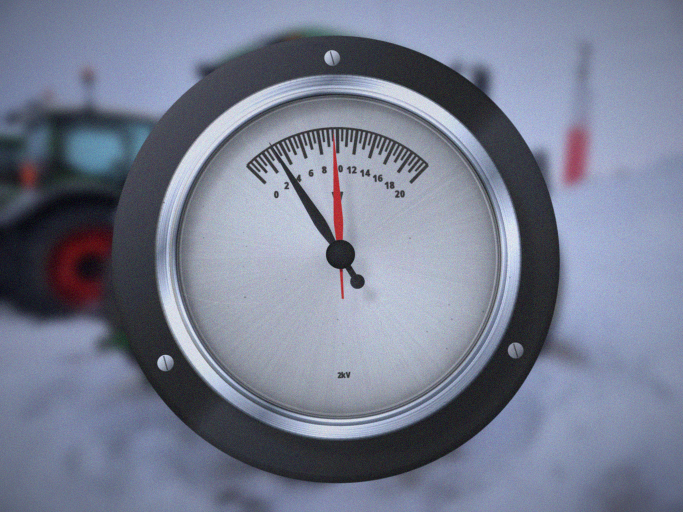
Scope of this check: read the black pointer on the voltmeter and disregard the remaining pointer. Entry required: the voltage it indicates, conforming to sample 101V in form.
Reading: 3V
